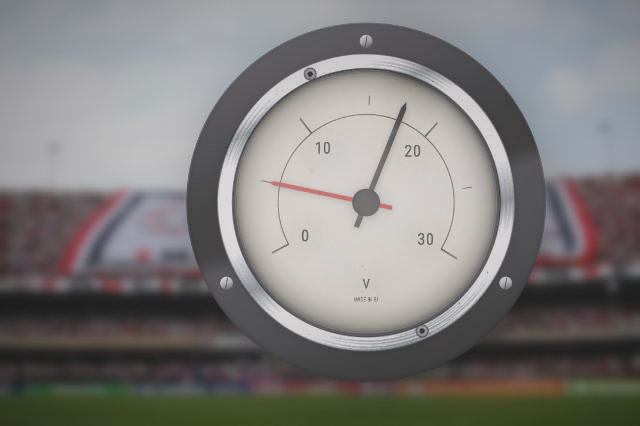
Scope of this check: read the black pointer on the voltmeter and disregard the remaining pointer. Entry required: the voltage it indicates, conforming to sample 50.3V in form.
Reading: 17.5V
